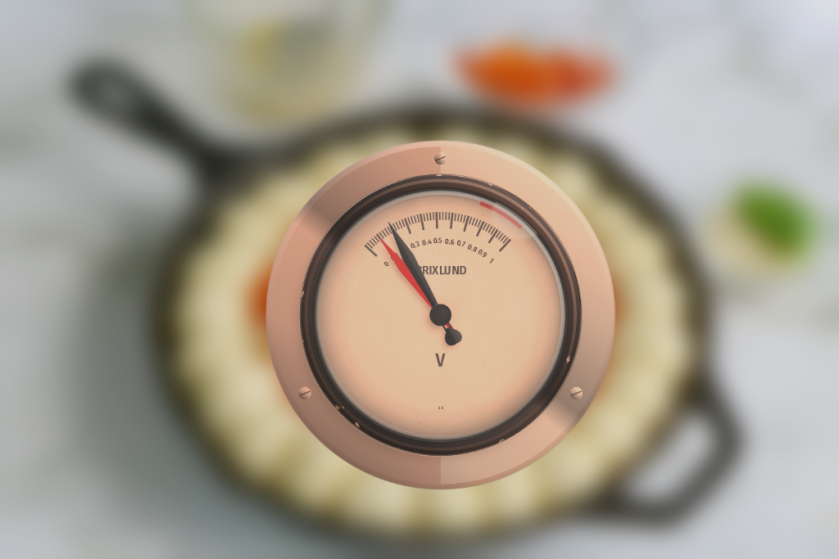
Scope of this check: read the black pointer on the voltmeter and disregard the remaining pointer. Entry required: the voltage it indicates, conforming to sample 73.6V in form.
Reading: 0.2V
